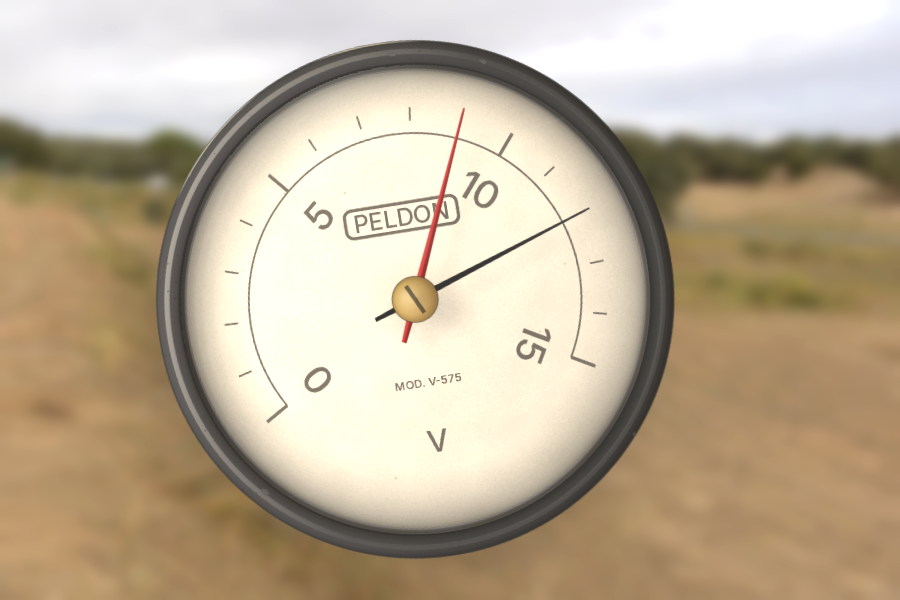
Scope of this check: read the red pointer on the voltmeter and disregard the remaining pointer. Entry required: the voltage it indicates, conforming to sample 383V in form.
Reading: 9V
